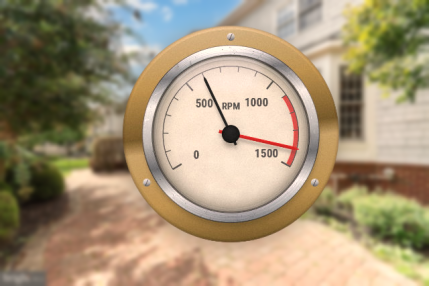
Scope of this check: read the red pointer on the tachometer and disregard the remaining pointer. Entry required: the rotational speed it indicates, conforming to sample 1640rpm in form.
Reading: 1400rpm
